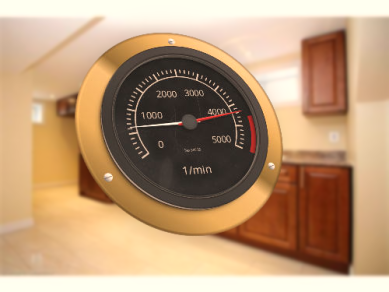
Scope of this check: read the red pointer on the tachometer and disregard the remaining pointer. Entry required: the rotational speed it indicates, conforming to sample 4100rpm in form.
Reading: 4200rpm
